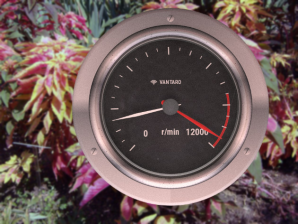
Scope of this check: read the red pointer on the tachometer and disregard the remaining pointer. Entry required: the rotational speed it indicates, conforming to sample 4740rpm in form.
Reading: 11500rpm
